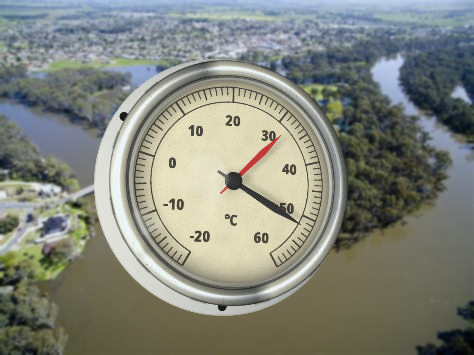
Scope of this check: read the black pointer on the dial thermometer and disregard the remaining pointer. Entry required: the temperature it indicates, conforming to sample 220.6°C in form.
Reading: 52°C
